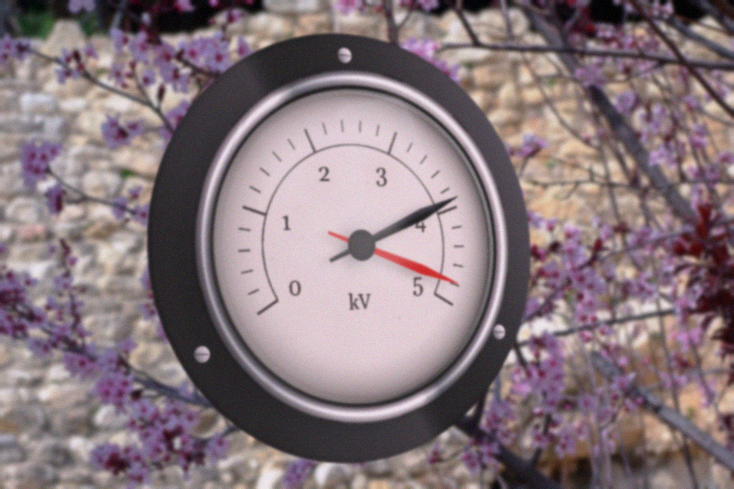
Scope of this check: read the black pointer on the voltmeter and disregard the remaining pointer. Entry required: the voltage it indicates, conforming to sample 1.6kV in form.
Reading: 3.9kV
